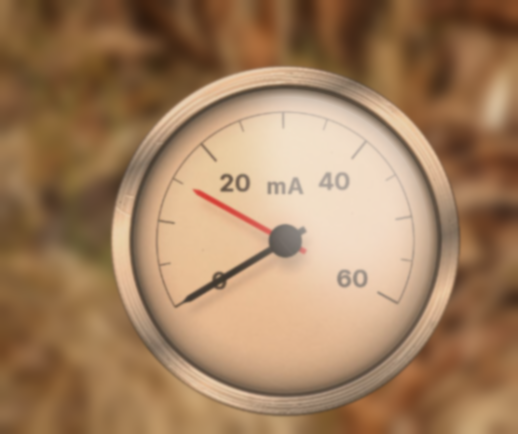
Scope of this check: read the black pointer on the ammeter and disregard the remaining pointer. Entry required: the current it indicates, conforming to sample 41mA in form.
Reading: 0mA
